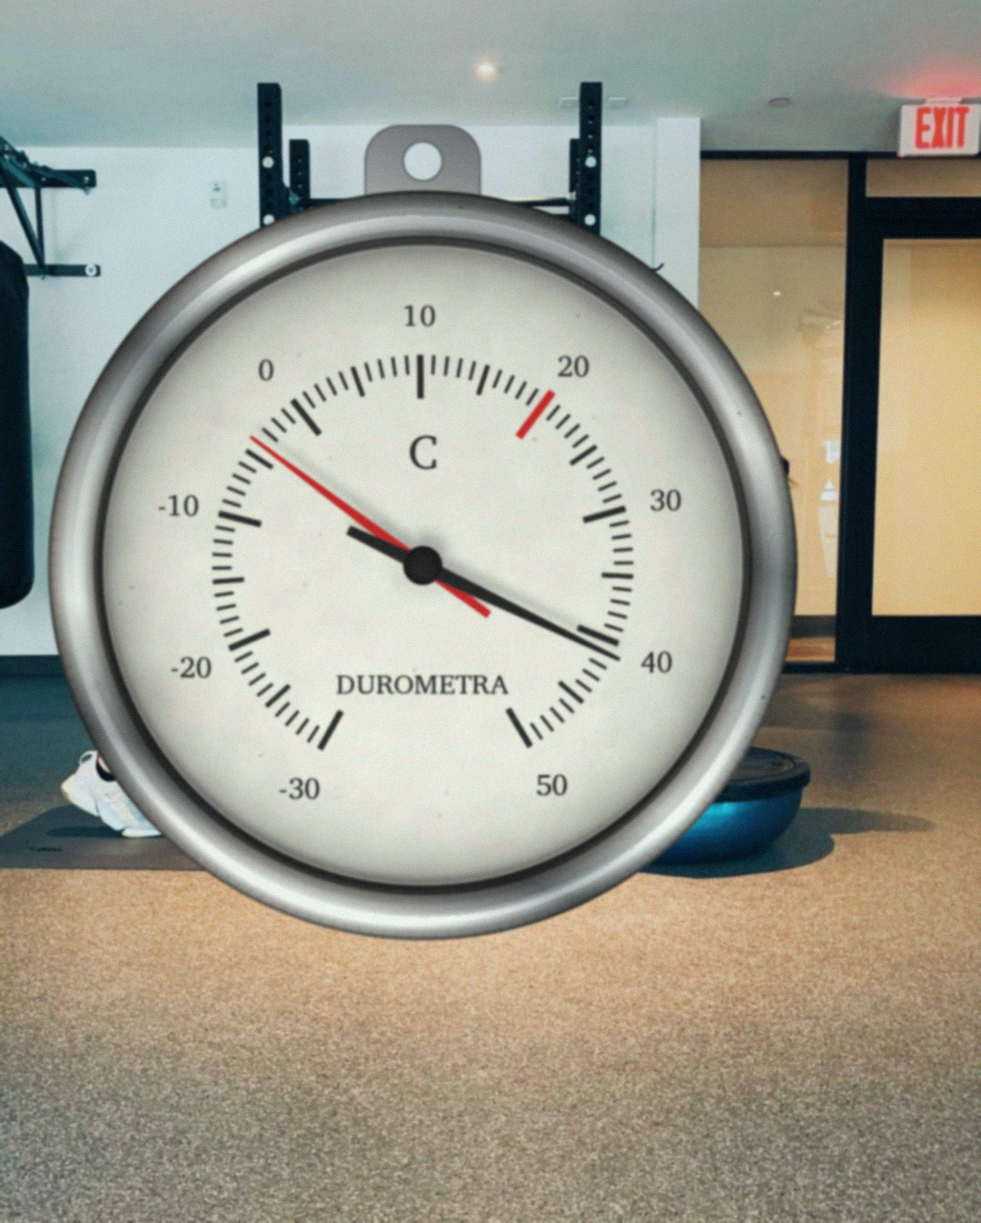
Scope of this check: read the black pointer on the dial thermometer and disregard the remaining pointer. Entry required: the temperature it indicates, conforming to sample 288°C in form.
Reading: 41°C
